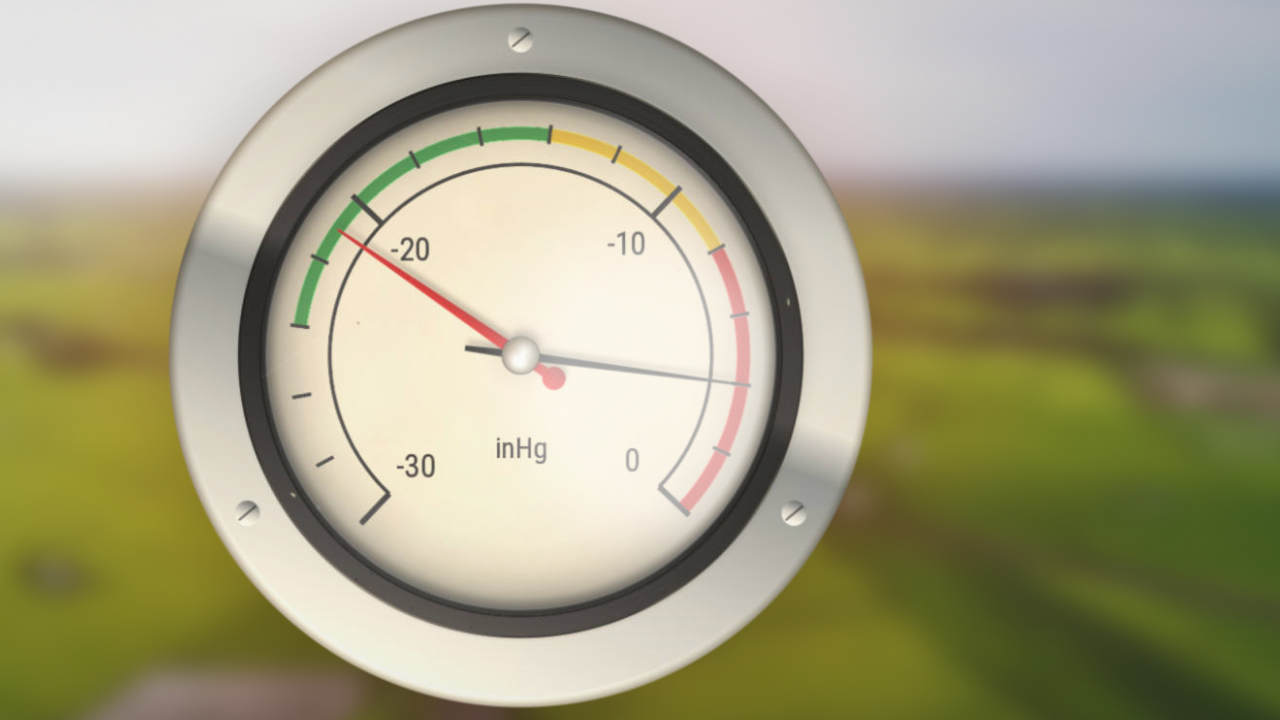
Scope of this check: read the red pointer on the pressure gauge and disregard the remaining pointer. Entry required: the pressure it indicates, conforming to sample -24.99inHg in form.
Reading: -21inHg
